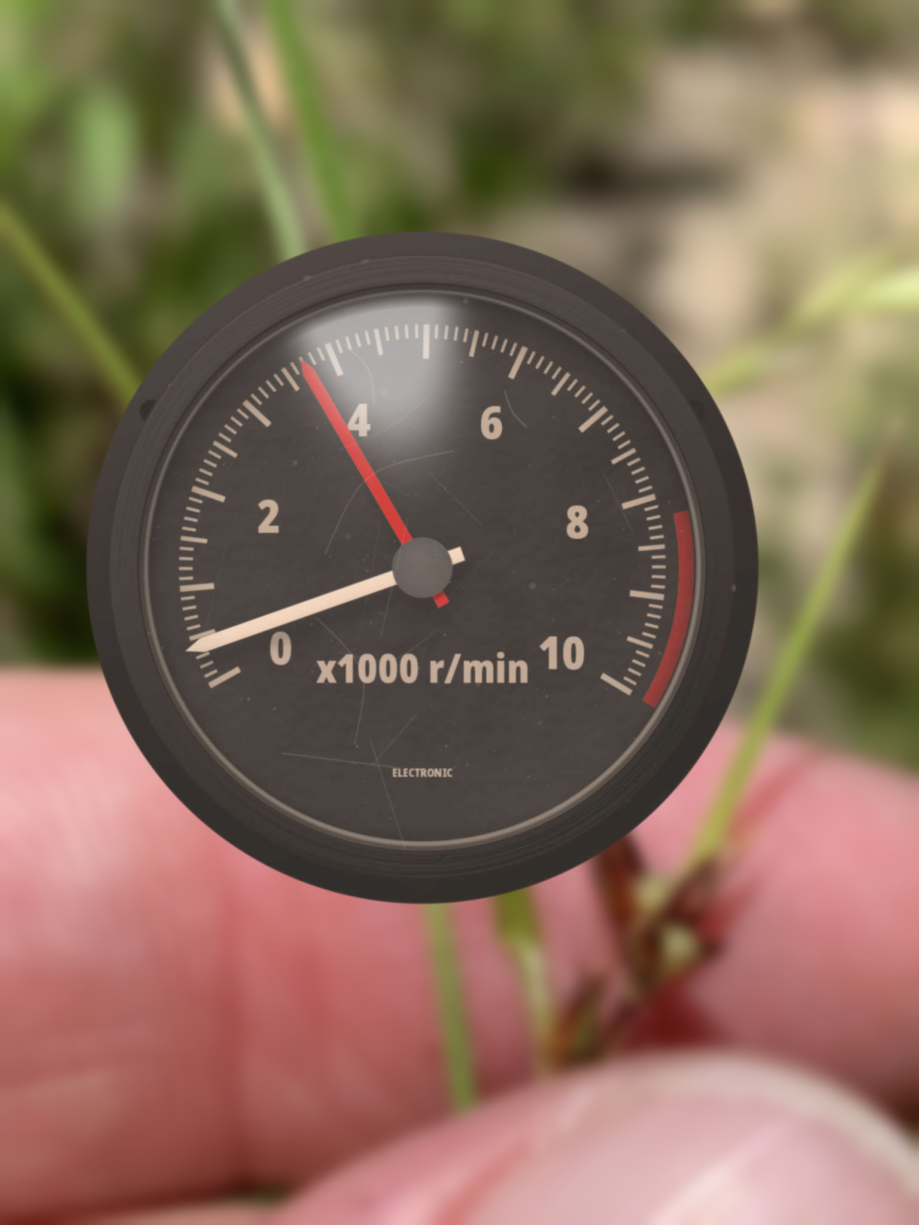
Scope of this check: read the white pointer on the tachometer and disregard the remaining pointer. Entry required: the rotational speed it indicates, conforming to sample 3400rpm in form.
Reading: 400rpm
